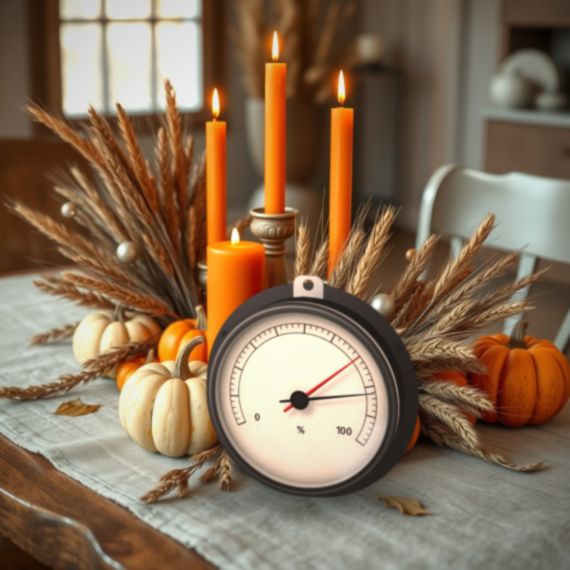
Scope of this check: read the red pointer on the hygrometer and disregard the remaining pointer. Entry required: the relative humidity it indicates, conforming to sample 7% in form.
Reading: 70%
